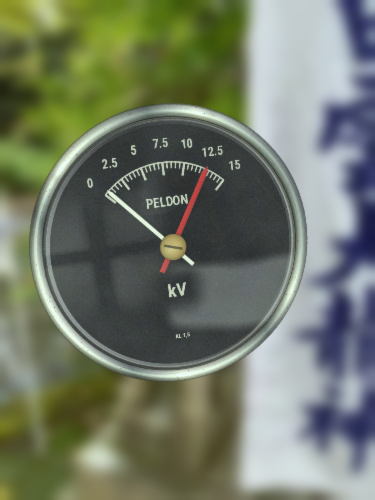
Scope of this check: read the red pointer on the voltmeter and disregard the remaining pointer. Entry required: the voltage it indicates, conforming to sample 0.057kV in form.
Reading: 12.5kV
